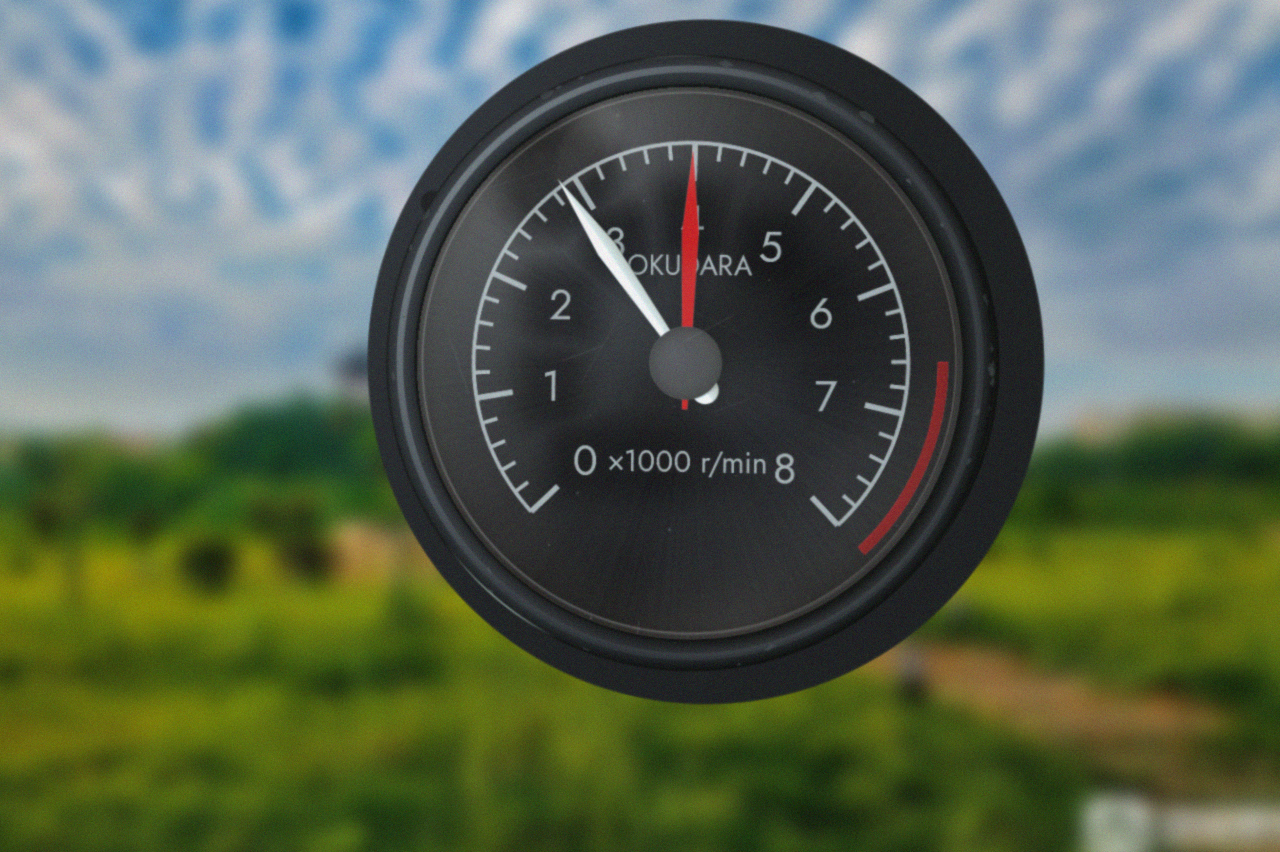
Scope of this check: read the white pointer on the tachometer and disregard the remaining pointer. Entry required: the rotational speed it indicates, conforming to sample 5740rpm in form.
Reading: 2900rpm
